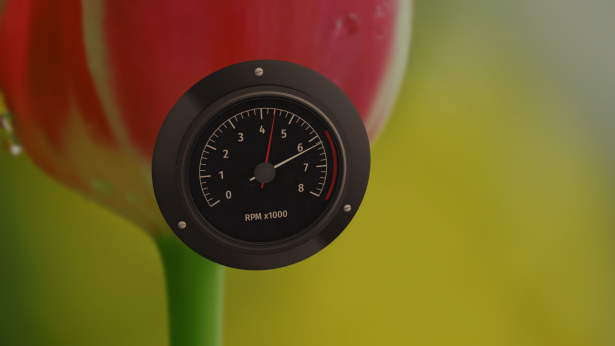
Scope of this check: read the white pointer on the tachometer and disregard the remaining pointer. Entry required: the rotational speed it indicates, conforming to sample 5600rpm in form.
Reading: 6200rpm
